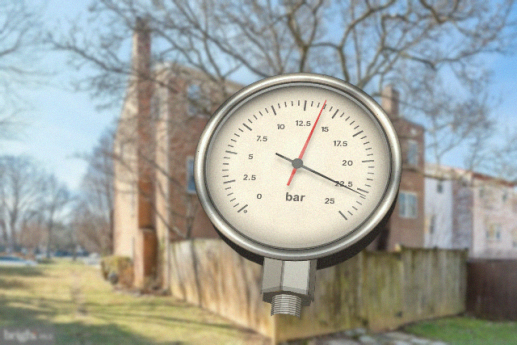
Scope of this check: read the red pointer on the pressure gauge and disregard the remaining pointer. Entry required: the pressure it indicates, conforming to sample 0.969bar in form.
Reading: 14bar
